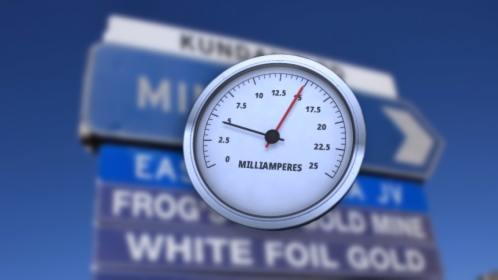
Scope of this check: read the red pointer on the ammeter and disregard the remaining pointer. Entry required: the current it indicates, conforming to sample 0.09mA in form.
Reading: 15mA
